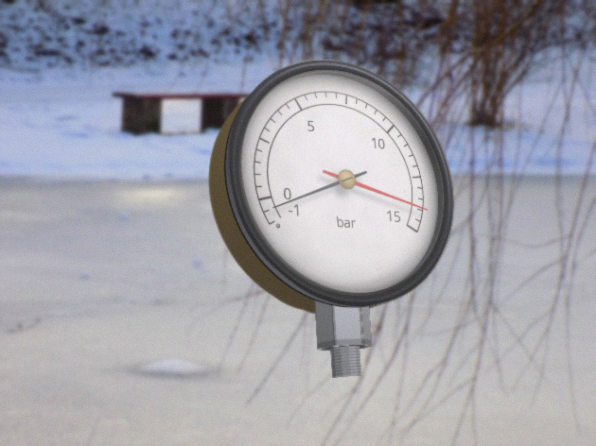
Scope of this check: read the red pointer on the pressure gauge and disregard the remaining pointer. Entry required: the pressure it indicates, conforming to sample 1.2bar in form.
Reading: 14bar
